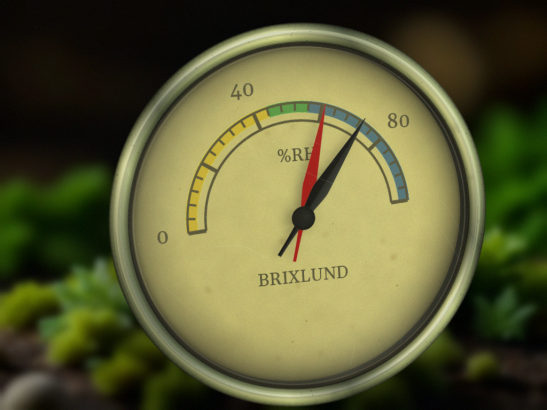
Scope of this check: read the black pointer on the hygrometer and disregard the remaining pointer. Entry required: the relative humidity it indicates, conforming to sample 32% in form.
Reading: 72%
